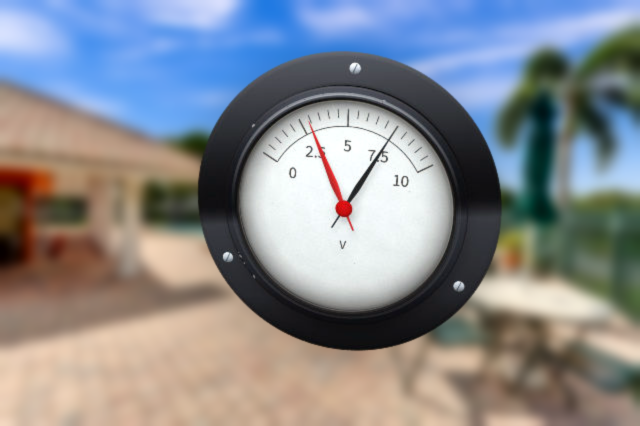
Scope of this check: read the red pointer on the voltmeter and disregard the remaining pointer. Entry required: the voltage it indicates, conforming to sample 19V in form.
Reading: 3V
